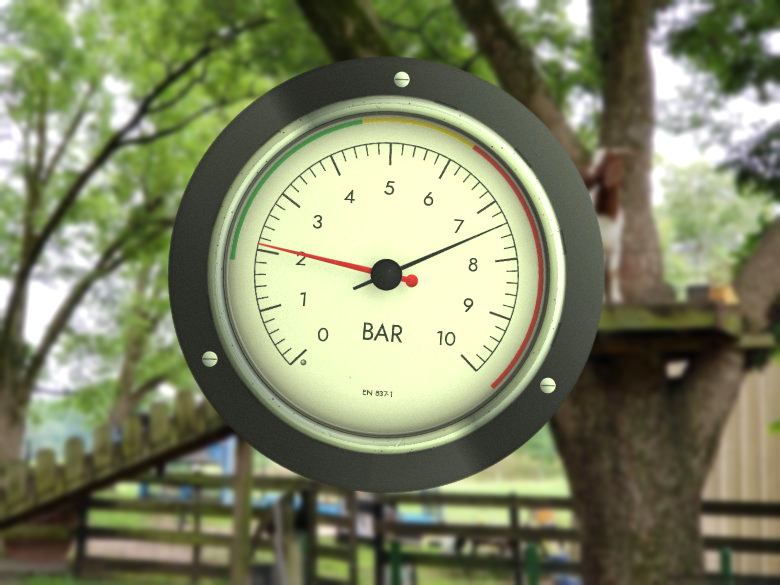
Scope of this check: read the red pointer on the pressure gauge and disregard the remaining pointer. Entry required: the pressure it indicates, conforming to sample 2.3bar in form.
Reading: 2.1bar
